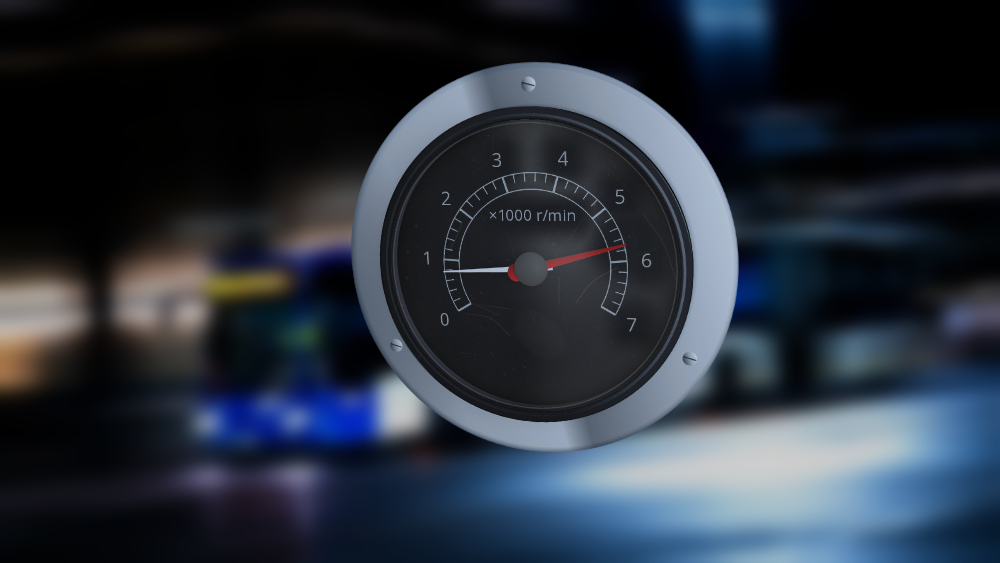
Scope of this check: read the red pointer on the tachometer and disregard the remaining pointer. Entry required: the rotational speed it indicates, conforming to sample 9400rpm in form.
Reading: 5700rpm
